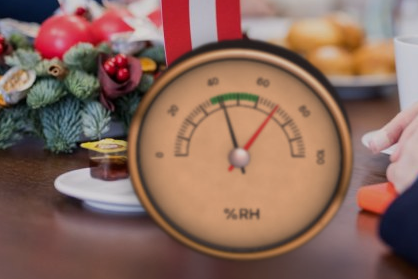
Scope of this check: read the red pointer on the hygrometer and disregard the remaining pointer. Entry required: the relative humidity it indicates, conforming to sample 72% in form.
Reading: 70%
